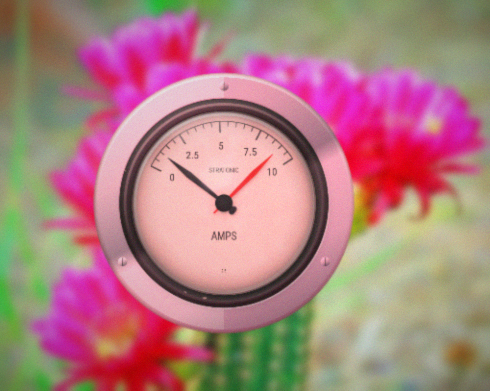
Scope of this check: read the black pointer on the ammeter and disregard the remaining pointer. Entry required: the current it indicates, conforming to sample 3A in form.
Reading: 1A
